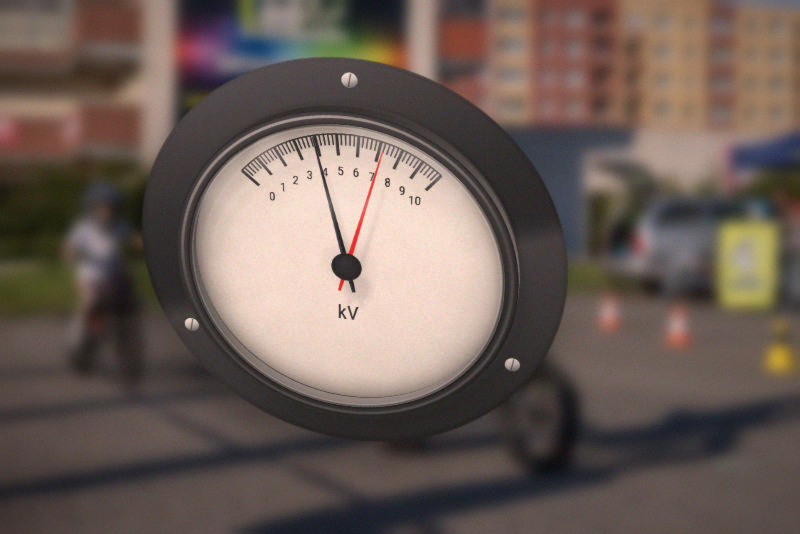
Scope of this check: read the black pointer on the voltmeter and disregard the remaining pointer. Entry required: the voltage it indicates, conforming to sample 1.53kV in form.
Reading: 4kV
